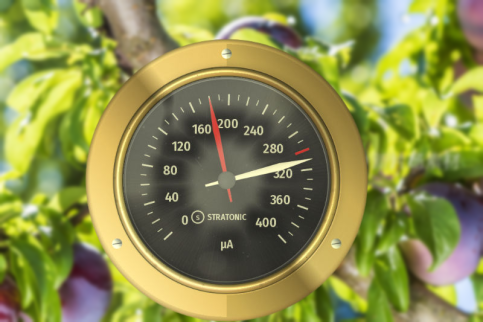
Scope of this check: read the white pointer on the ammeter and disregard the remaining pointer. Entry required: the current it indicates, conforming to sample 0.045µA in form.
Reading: 310µA
